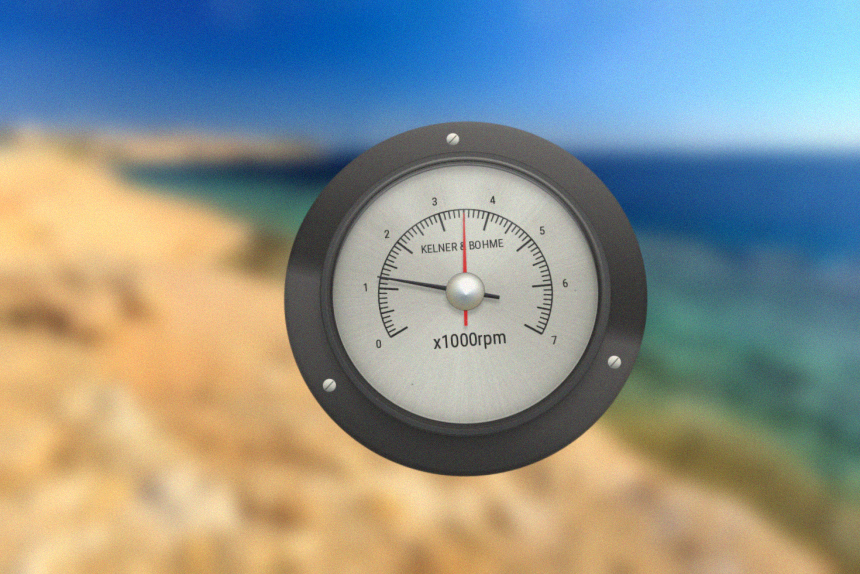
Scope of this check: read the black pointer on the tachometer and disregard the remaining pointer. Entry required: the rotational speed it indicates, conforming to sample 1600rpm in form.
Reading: 1200rpm
